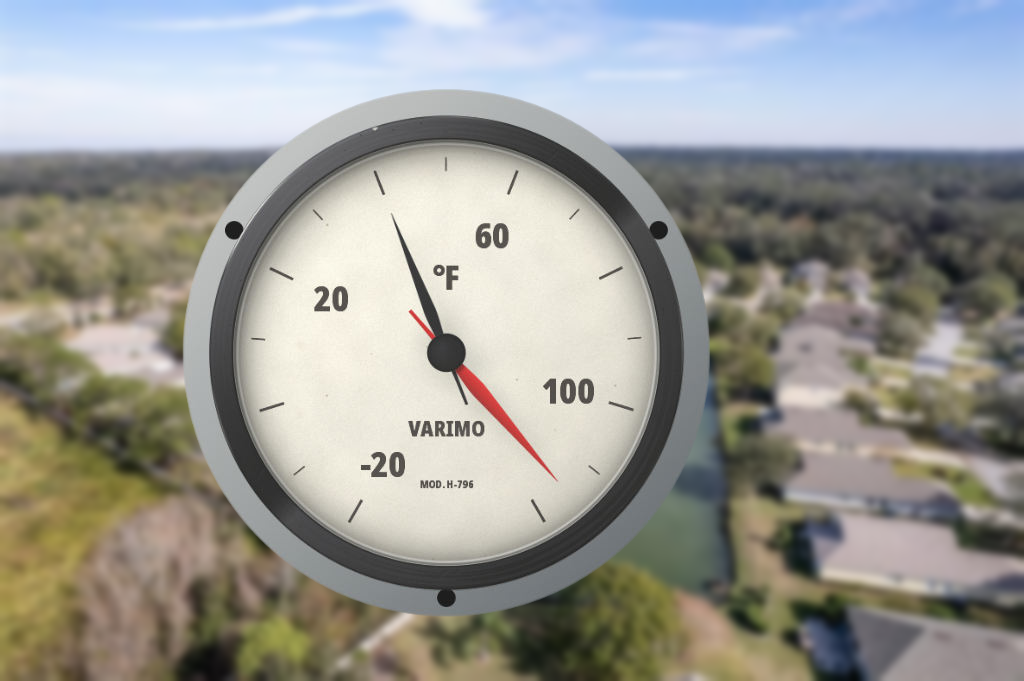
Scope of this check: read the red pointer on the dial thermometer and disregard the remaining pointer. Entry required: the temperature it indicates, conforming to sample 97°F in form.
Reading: 115°F
